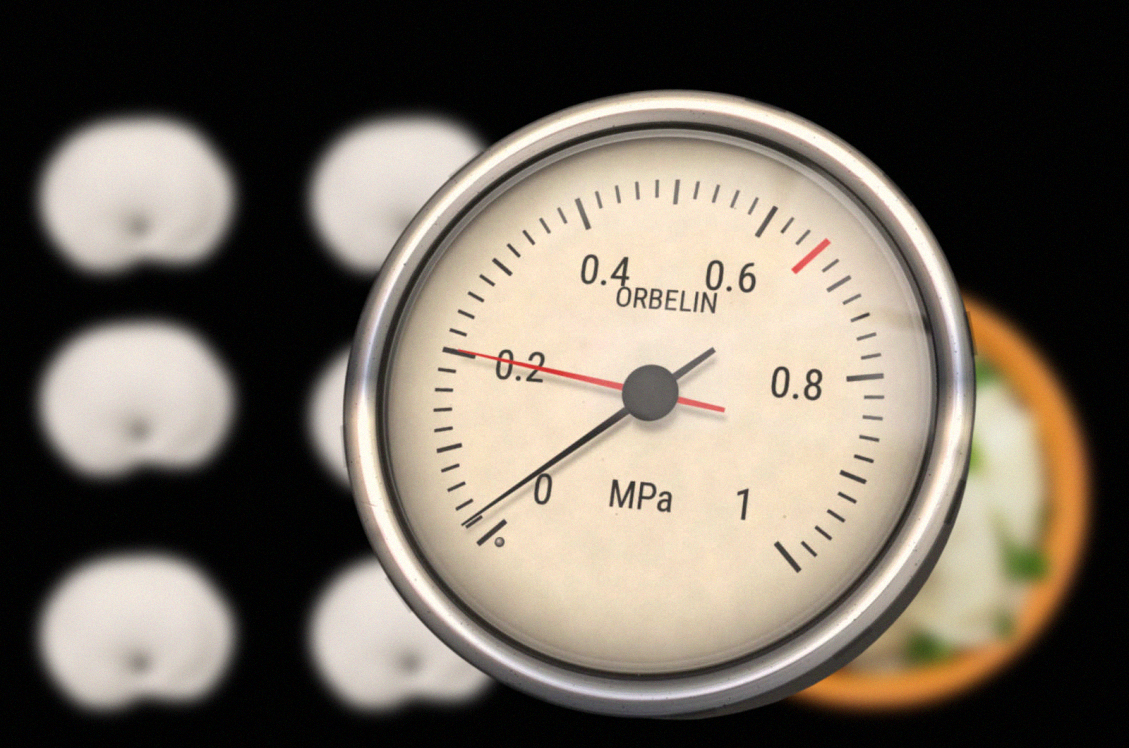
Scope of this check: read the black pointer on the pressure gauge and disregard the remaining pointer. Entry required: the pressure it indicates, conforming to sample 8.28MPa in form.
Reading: 0.02MPa
